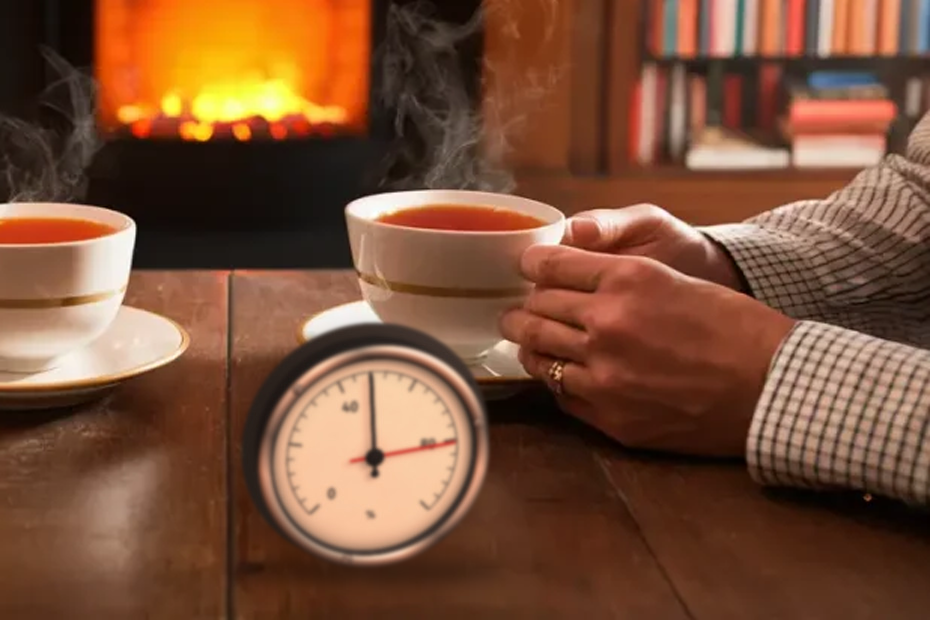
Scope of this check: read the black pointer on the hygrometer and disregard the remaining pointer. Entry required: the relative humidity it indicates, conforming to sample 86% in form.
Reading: 48%
